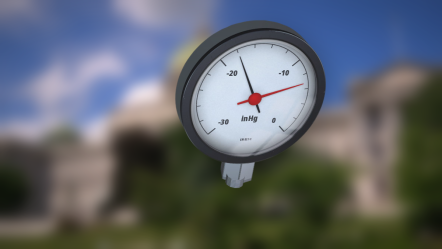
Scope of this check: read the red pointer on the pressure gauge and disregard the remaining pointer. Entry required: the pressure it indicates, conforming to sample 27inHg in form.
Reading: -7inHg
